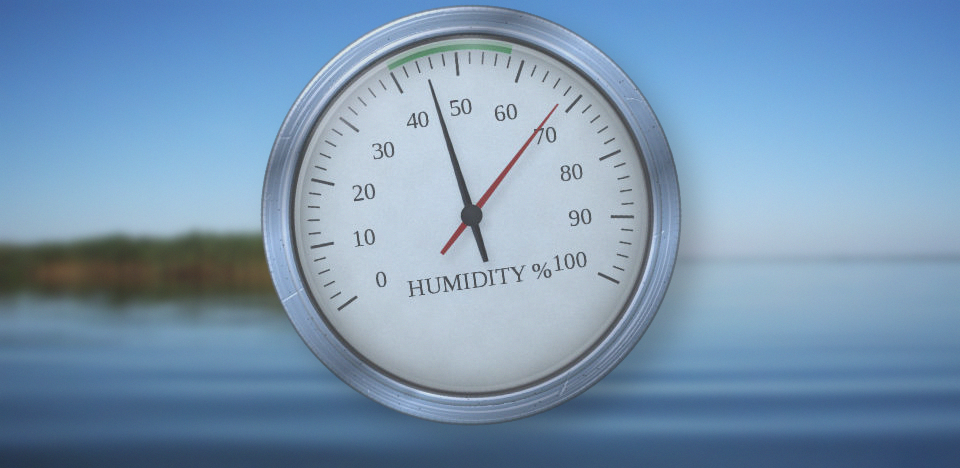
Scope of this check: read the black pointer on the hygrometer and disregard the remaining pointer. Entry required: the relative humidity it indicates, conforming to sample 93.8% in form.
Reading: 45%
